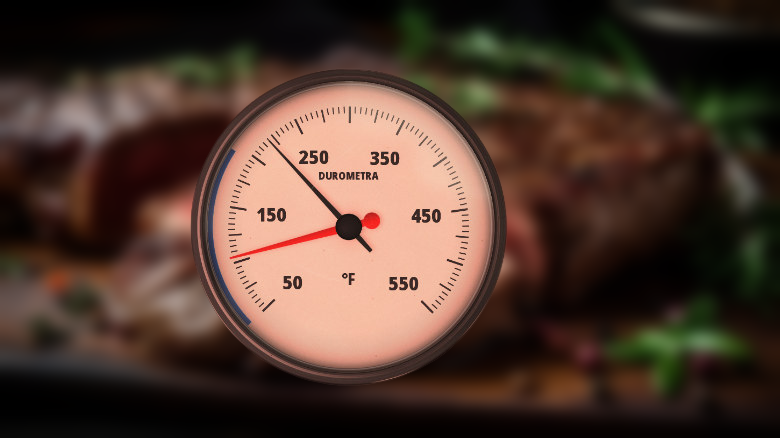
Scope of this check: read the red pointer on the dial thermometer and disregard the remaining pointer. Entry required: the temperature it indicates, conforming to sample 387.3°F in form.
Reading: 105°F
